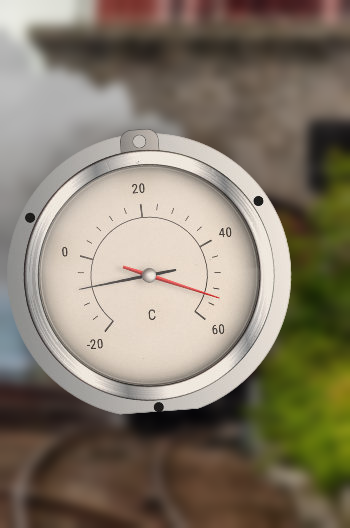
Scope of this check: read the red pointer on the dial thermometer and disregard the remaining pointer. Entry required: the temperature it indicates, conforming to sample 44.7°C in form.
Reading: 54°C
